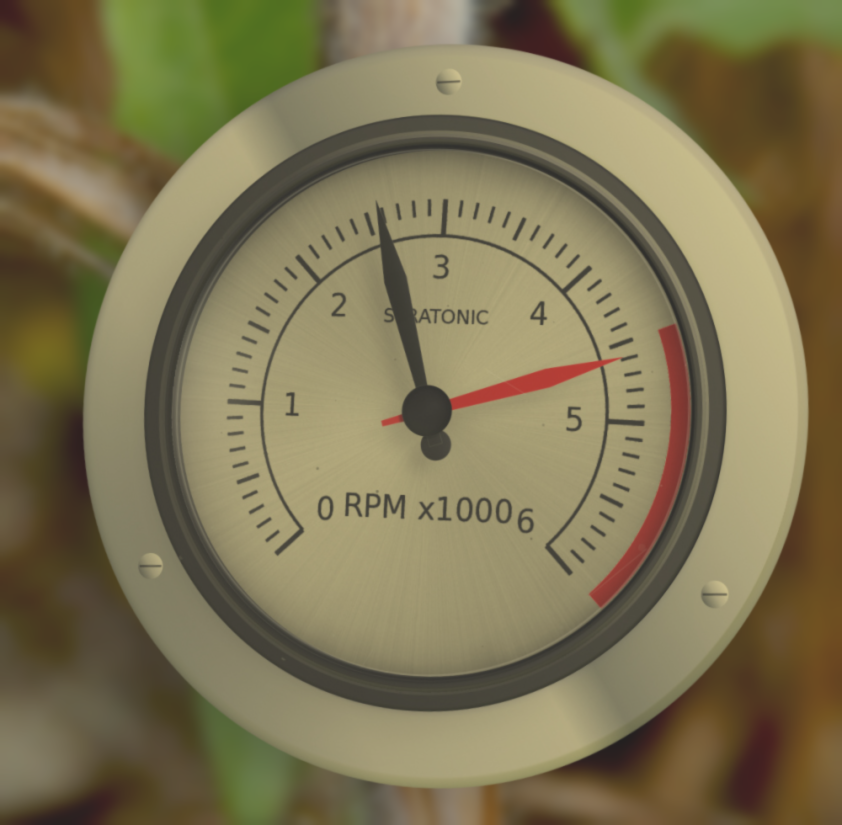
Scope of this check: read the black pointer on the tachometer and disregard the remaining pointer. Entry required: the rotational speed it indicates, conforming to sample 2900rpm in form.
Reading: 2600rpm
